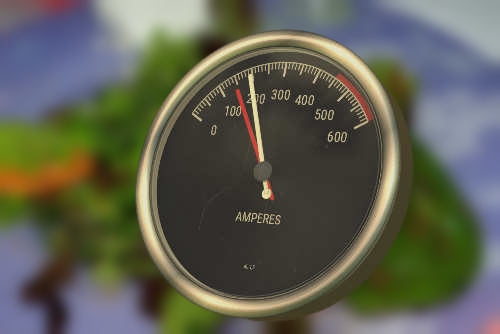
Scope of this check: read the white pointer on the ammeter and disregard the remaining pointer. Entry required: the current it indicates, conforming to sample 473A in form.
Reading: 200A
